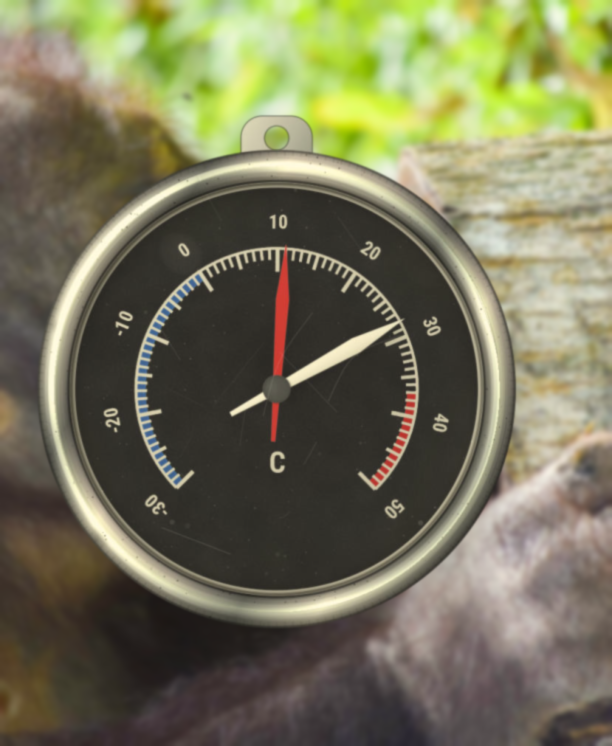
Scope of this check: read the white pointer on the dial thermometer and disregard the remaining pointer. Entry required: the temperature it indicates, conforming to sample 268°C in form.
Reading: 28°C
